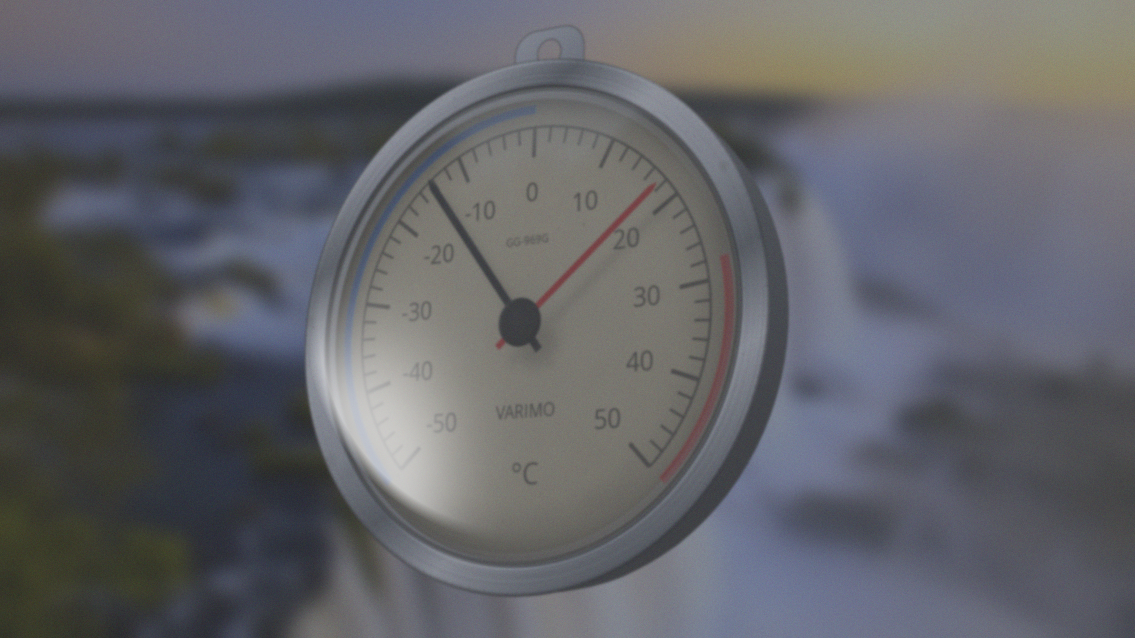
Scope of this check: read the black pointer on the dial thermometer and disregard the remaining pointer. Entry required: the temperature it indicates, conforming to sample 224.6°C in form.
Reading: -14°C
